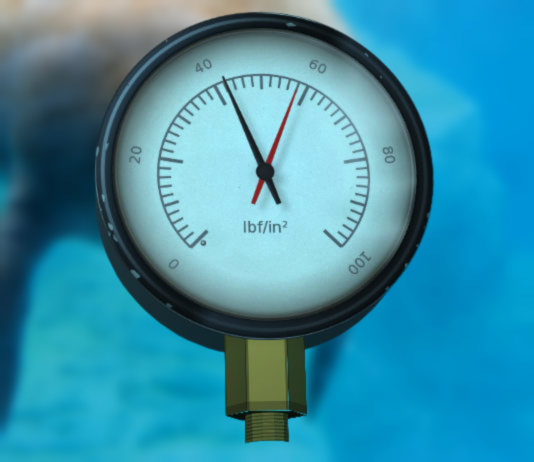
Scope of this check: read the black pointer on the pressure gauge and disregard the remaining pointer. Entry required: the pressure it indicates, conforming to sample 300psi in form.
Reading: 42psi
